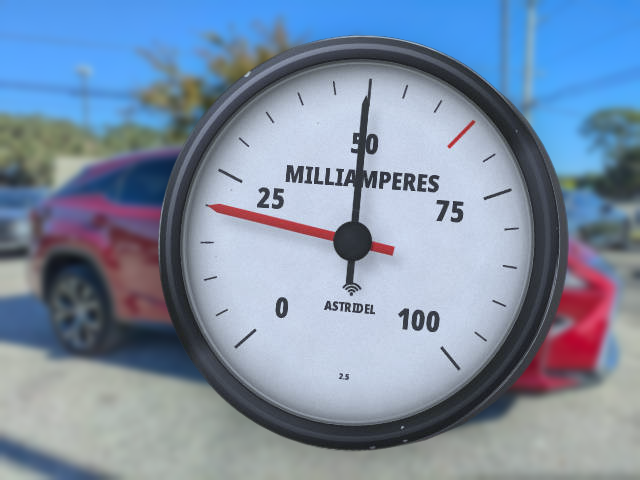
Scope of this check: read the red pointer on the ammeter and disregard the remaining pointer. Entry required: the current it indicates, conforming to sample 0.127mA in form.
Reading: 20mA
